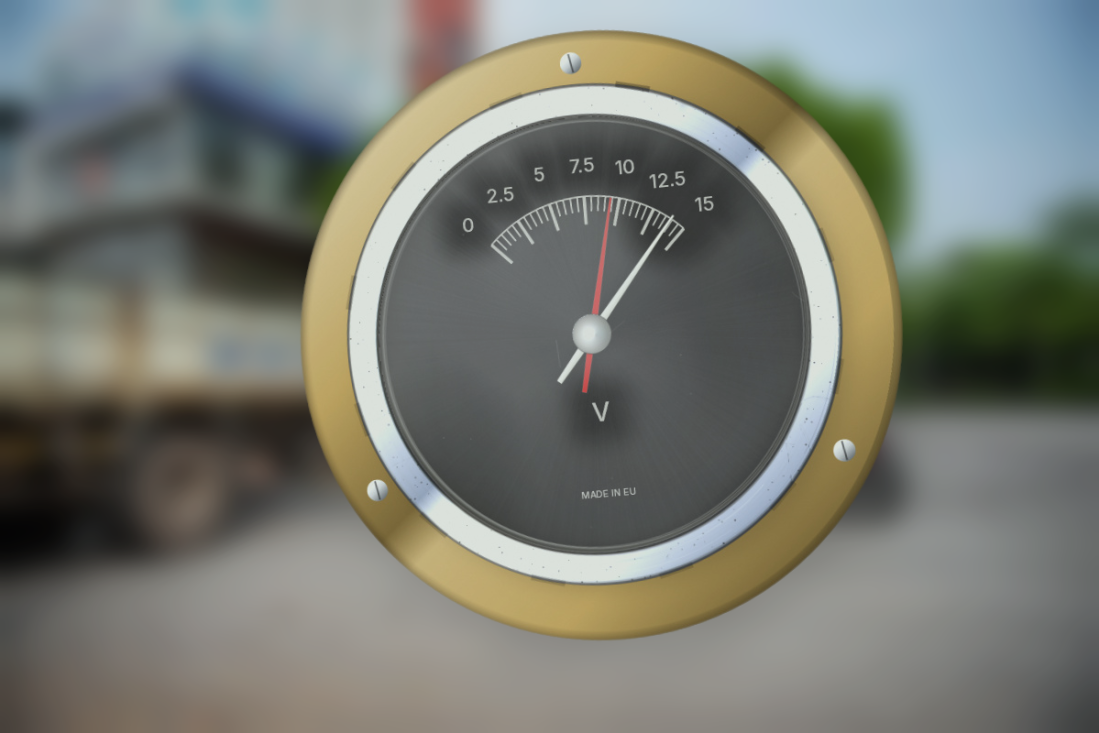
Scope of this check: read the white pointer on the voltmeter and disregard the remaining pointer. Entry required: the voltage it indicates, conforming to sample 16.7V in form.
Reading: 14V
